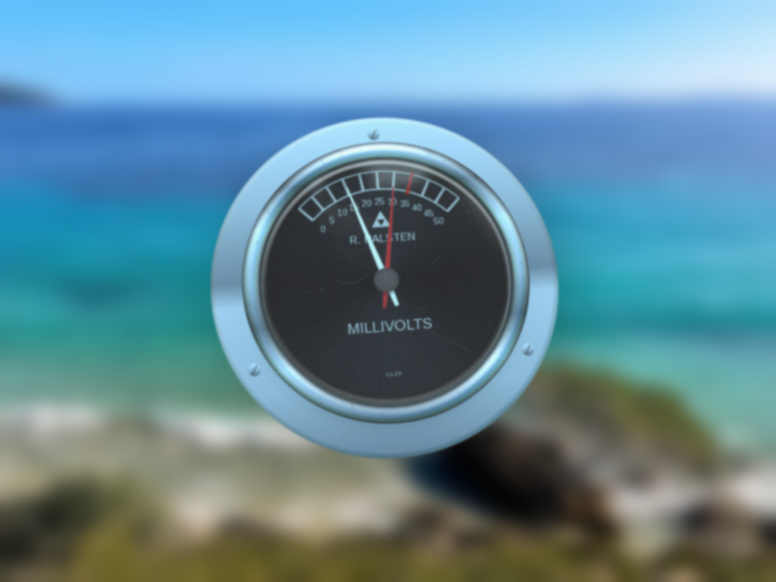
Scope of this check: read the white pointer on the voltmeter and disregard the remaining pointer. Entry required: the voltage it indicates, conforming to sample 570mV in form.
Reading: 15mV
